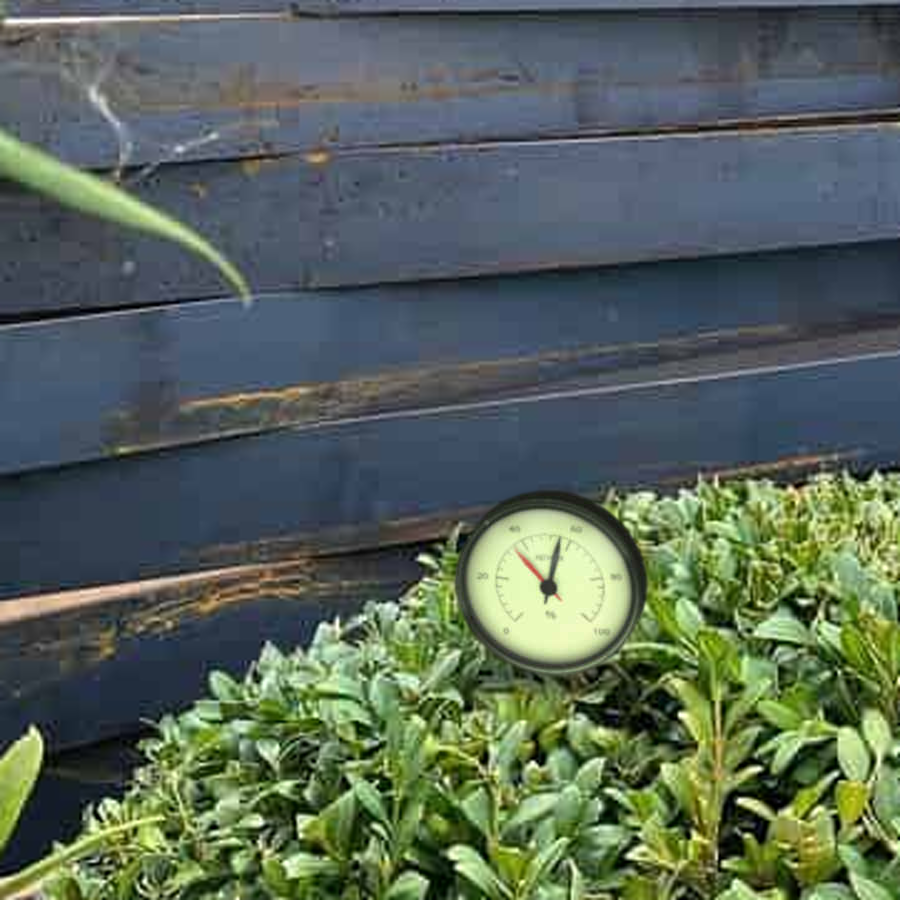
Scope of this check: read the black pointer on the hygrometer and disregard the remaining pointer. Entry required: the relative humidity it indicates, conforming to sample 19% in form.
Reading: 56%
